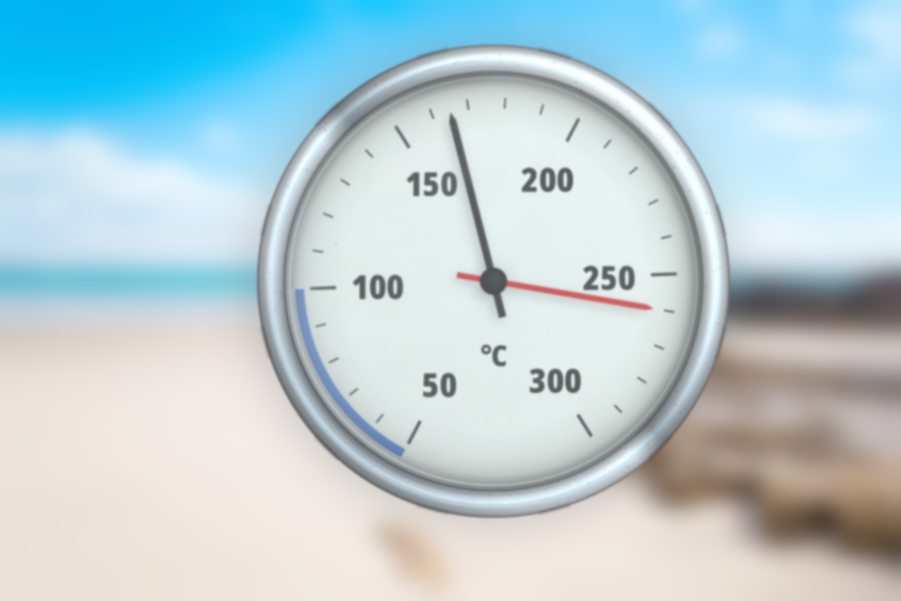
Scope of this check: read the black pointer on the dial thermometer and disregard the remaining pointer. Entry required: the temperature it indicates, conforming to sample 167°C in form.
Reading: 165°C
